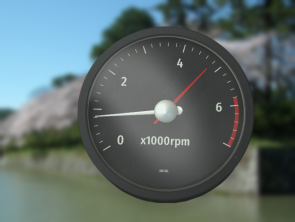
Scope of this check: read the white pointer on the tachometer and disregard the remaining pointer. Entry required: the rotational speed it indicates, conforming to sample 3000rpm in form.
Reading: 800rpm
